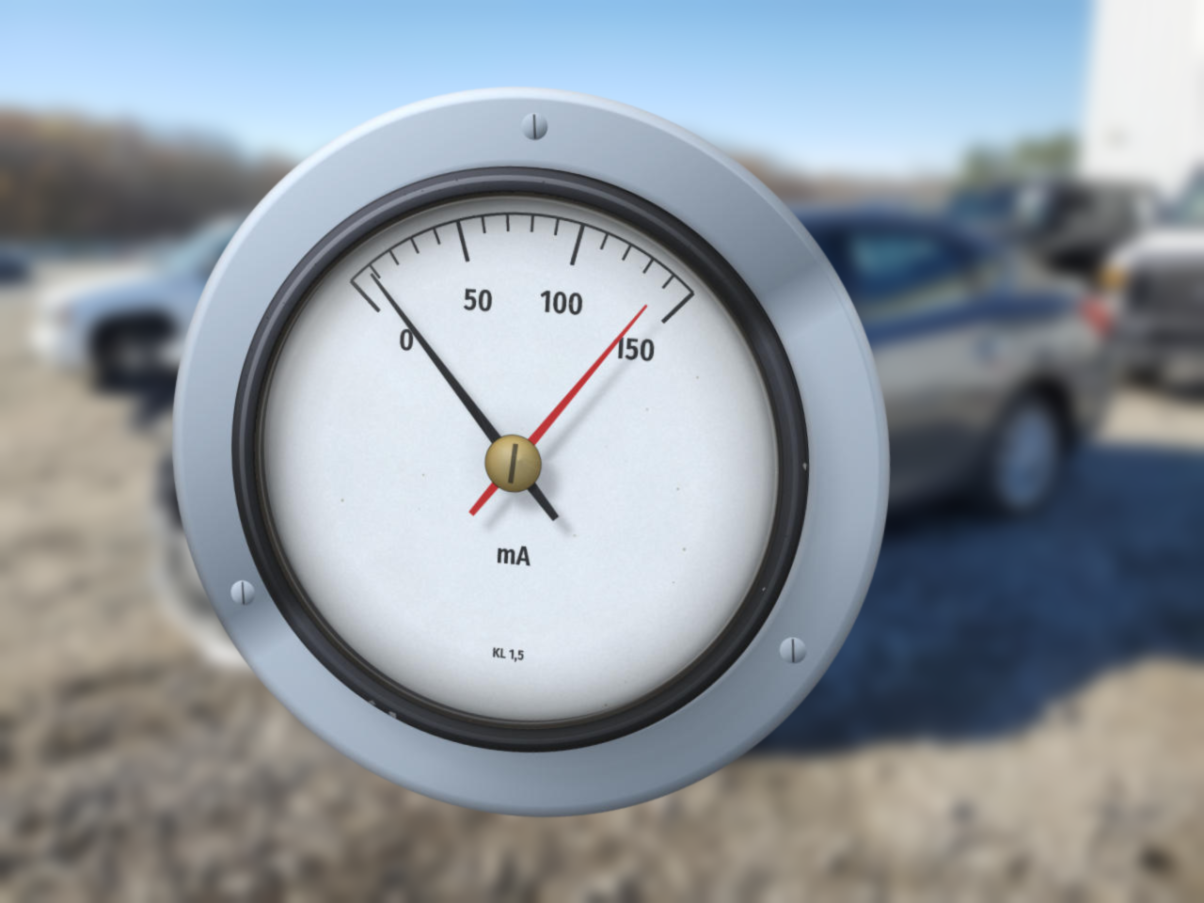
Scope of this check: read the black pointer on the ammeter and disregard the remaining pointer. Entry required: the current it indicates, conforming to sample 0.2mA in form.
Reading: 10mA
